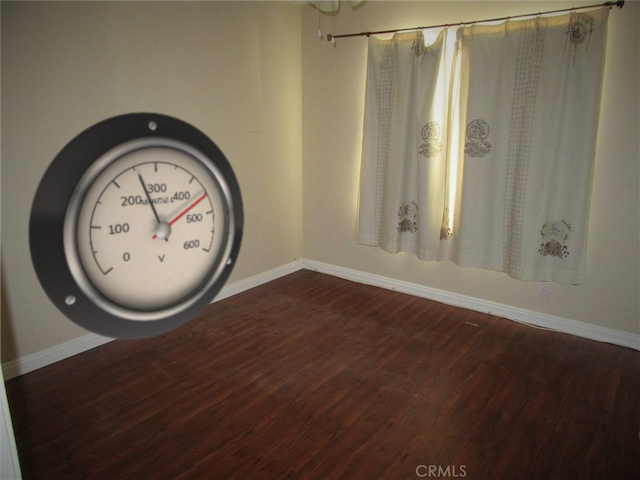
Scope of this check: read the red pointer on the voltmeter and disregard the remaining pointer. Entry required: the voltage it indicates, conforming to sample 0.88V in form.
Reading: 450V
